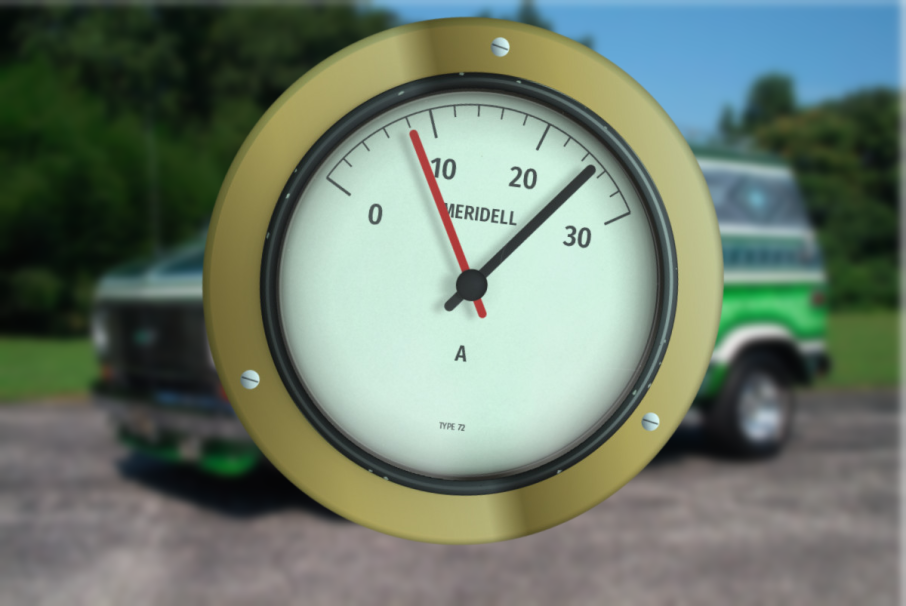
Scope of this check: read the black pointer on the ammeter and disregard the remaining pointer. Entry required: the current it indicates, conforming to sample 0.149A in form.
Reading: 25A
